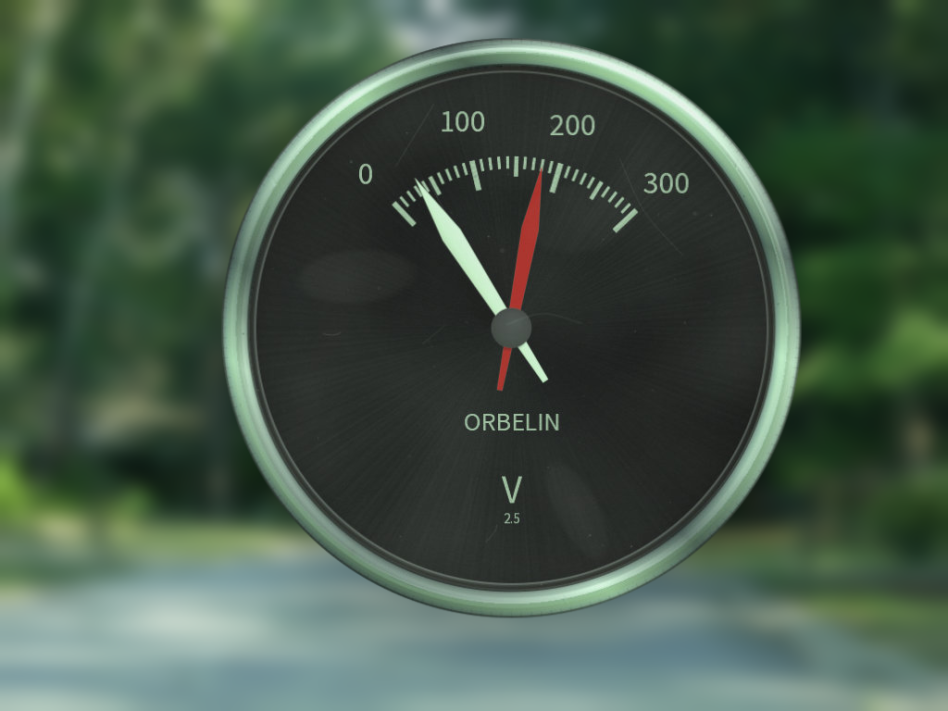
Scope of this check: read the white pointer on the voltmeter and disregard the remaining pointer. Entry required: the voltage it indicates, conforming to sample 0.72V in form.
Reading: 35V
